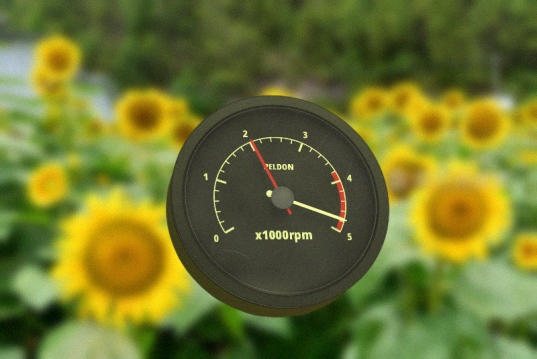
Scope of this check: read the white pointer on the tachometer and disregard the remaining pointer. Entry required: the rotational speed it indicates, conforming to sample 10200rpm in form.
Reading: 4800rpm
